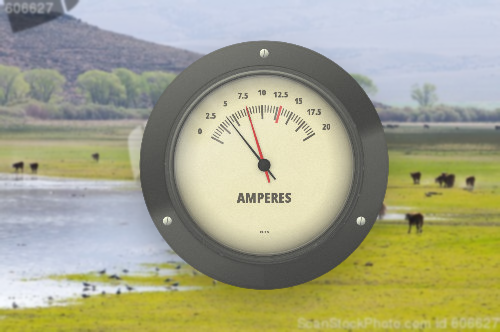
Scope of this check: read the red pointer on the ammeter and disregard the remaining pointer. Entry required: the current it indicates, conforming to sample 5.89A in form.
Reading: 7.5A
